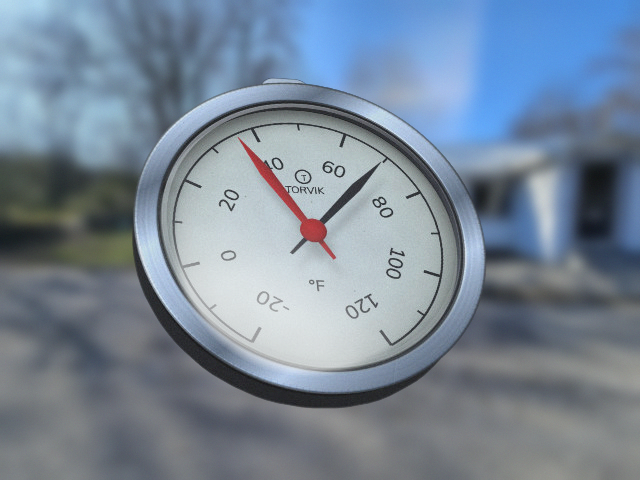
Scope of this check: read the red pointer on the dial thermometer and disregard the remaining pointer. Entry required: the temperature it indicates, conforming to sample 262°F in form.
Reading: 35°F
